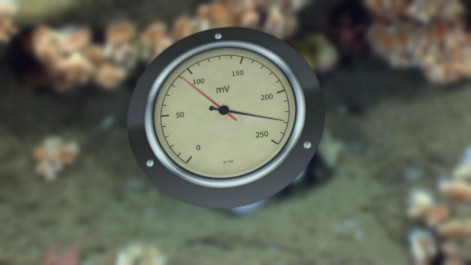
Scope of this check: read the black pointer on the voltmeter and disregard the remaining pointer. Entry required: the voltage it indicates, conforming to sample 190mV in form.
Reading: 230mV
